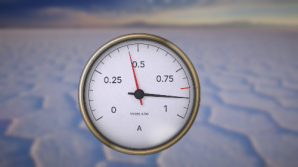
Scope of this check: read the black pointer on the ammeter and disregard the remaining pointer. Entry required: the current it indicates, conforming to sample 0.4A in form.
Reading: 0.9A
